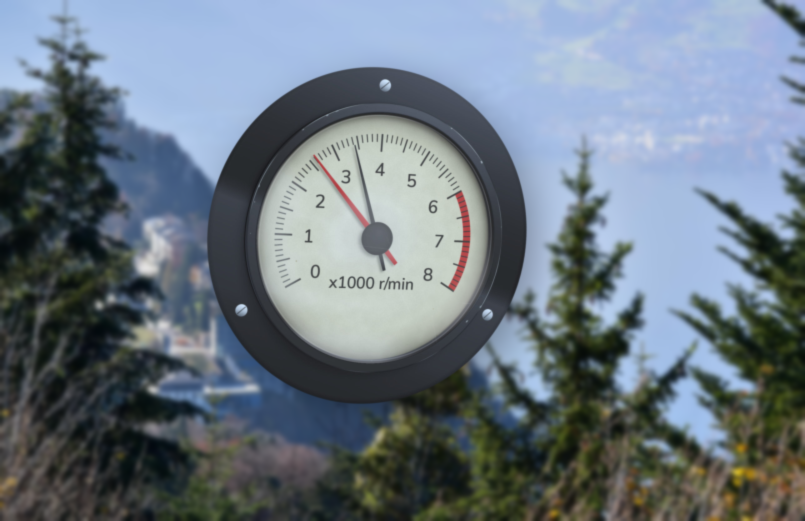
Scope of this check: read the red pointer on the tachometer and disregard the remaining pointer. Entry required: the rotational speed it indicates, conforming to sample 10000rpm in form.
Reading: 2600rpm
